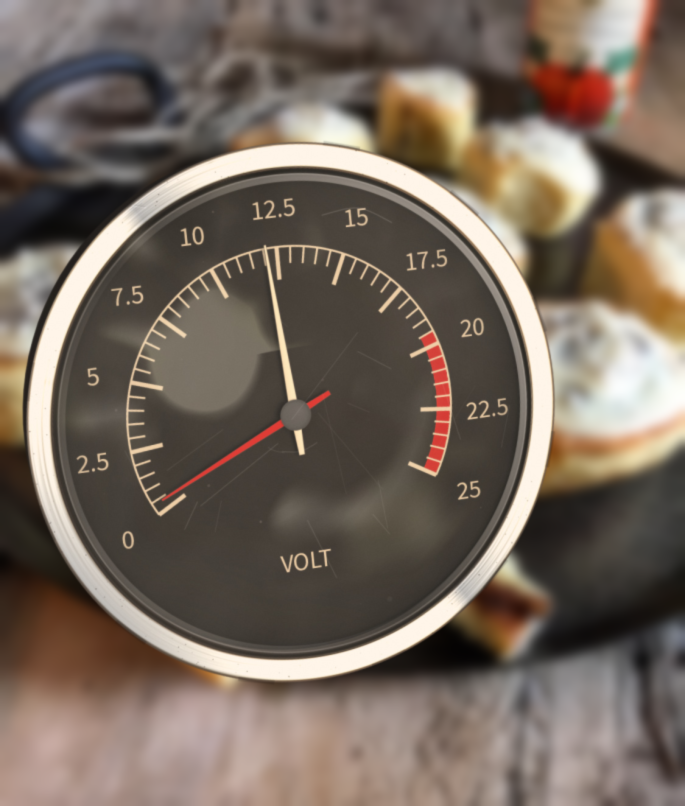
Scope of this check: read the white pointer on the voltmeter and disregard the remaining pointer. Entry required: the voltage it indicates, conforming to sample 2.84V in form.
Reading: 12V
